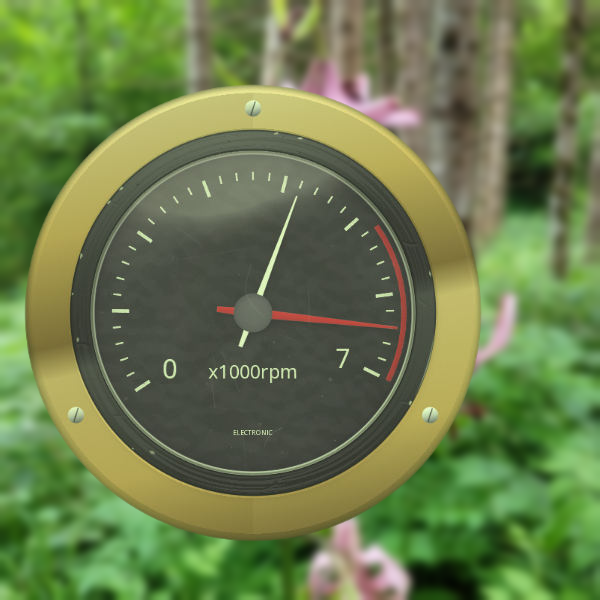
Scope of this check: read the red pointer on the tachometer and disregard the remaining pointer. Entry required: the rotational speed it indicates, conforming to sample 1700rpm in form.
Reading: 6400rpm
